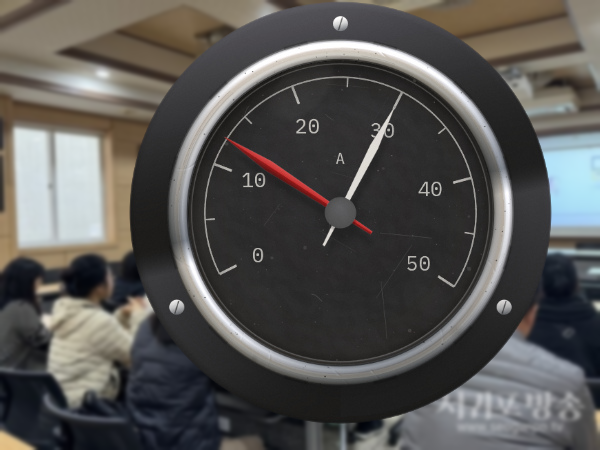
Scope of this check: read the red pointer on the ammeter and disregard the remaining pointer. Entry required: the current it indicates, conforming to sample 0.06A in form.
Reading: 12.5A
